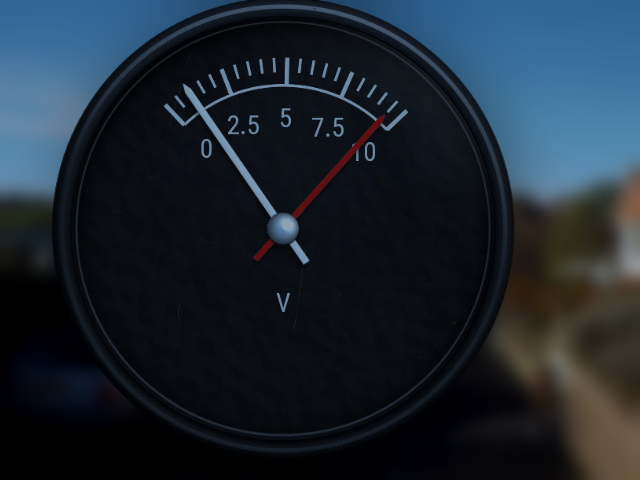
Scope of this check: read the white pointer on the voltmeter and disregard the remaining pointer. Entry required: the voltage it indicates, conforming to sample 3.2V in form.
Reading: 1V
